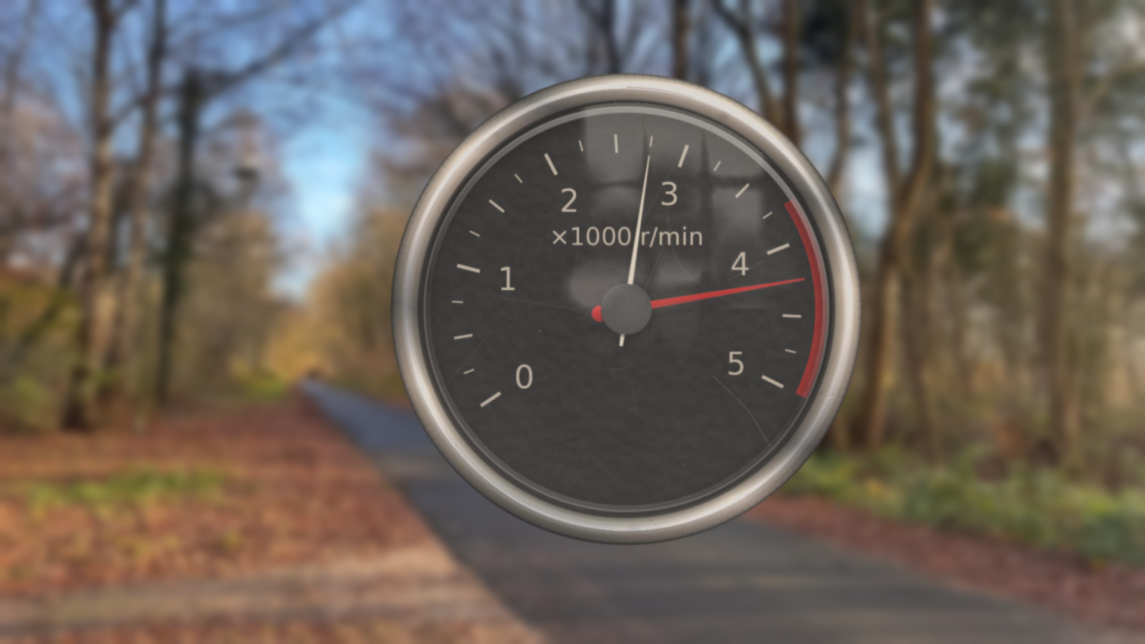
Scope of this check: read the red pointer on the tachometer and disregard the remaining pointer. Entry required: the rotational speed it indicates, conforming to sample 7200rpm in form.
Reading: 4250rpm
